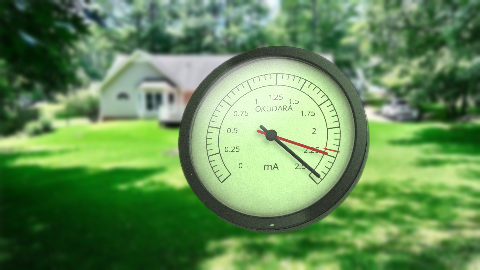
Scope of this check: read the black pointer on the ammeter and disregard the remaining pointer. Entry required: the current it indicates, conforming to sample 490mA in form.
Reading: 2.45mA
